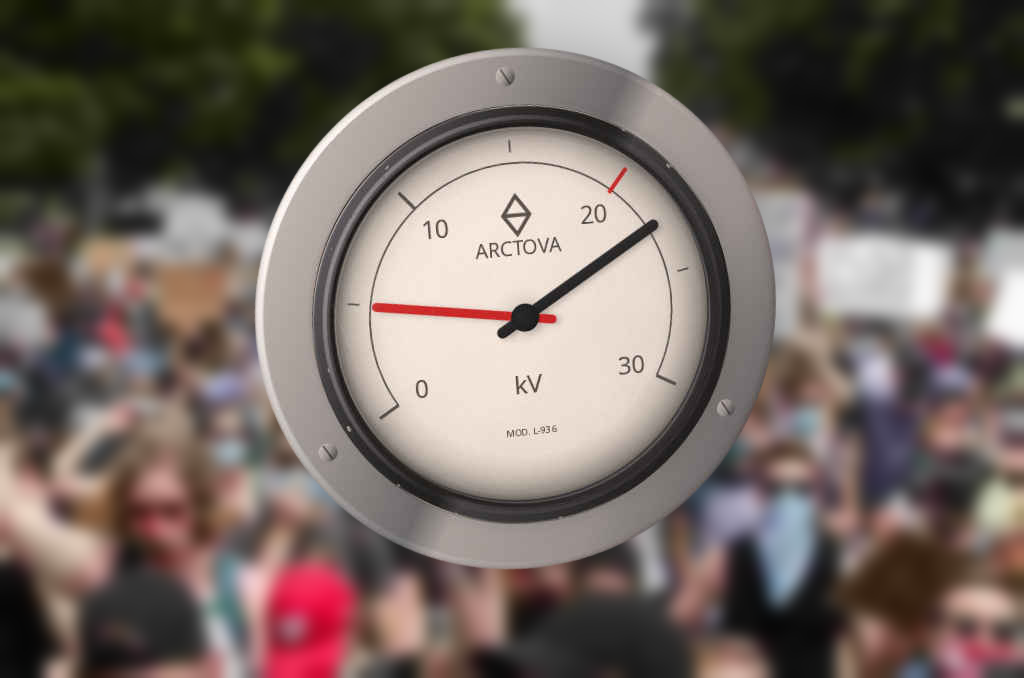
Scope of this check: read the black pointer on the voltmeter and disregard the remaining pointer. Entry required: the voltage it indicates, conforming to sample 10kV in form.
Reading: 22.5kV
